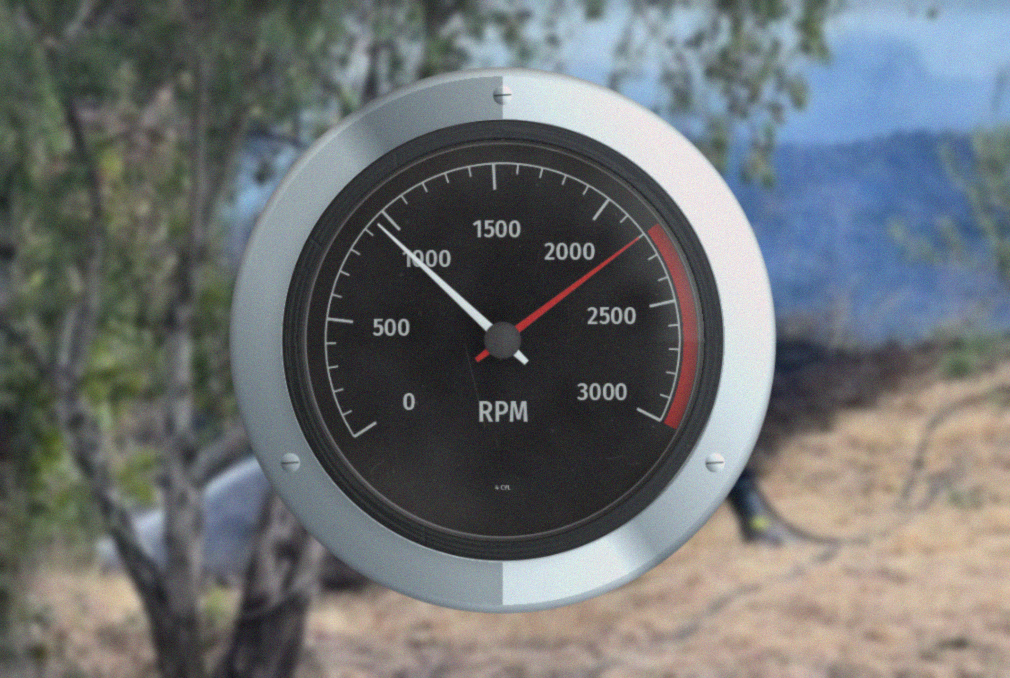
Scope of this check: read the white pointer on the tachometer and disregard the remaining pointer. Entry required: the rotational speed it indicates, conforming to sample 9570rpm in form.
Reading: 950rpm
